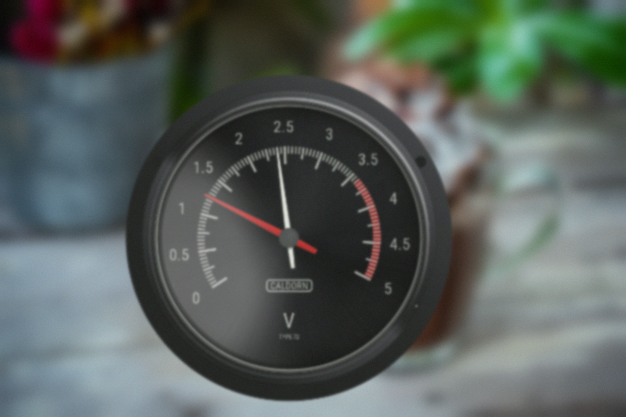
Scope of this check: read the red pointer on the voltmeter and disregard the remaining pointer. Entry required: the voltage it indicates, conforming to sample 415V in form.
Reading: 1.25V
